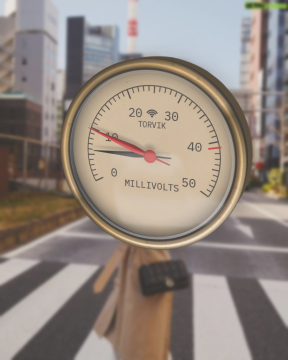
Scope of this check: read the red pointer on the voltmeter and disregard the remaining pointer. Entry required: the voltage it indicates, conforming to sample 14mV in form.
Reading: 10mV
